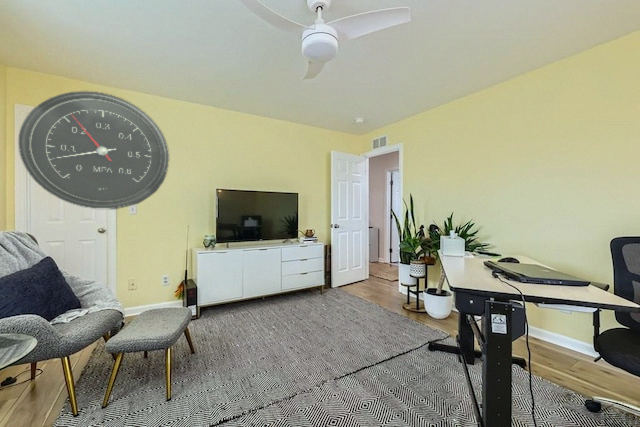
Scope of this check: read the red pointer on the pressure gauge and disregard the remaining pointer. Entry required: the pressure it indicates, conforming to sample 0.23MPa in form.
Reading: 0.22MPa
